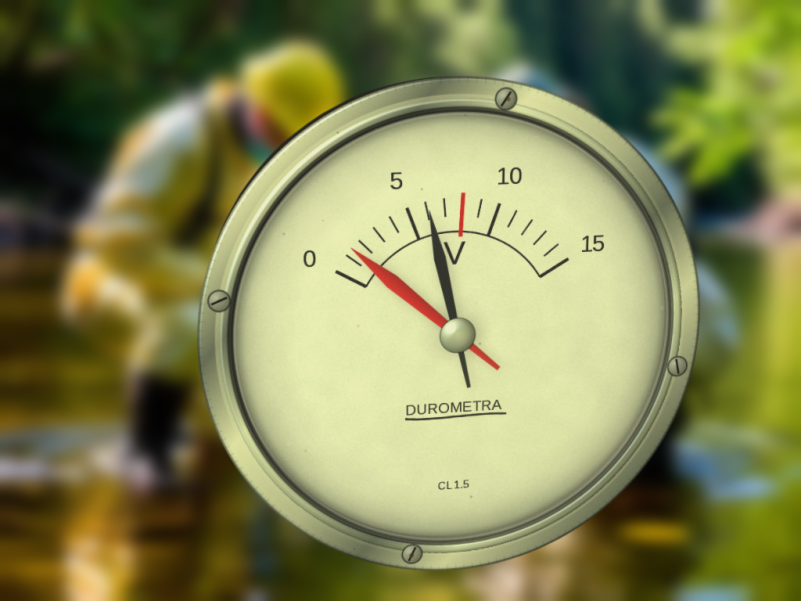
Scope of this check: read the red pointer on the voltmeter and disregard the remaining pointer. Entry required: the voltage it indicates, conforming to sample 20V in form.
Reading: 1.5V
